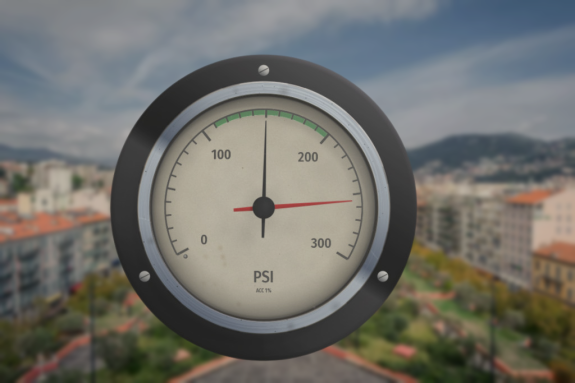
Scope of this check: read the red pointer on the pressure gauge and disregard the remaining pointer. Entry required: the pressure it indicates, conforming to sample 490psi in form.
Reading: 255psi
